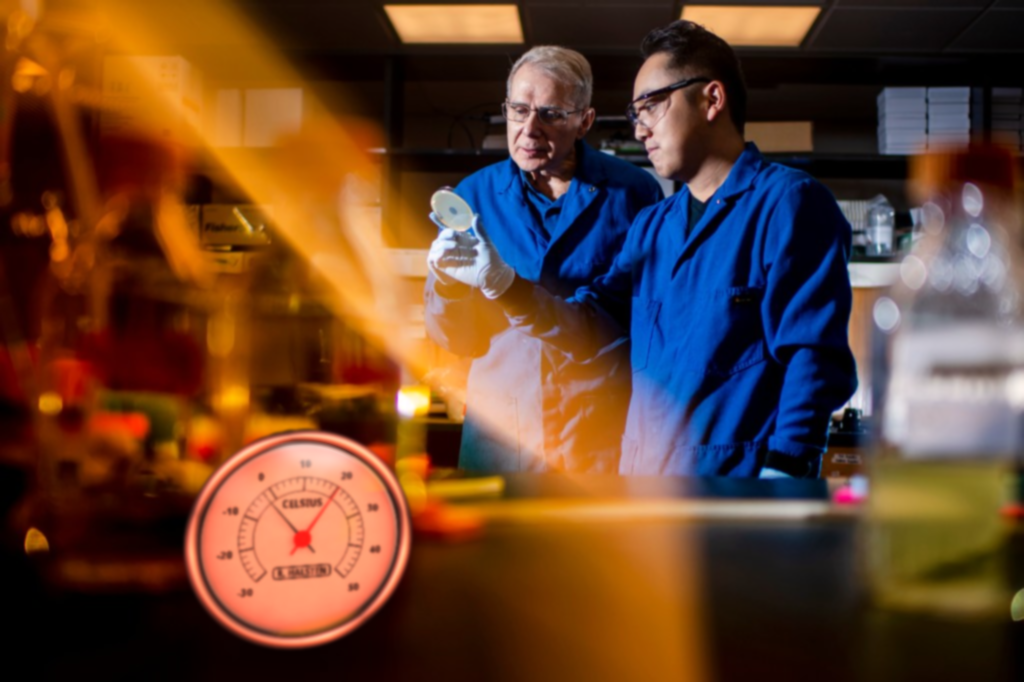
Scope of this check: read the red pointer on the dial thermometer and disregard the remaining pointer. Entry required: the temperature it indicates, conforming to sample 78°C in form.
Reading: 20°C
